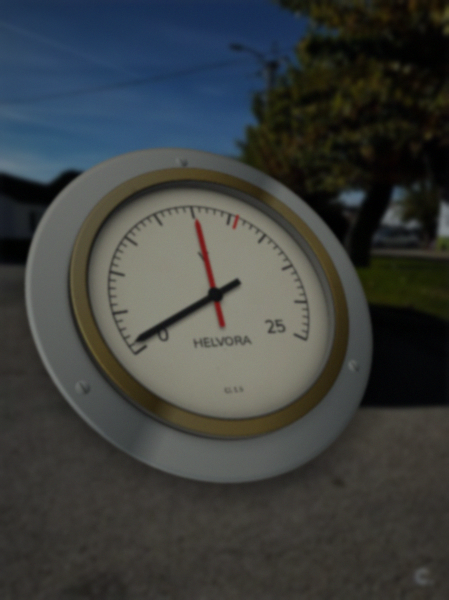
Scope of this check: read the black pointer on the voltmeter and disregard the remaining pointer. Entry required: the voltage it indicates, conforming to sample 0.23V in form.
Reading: 0.5V
